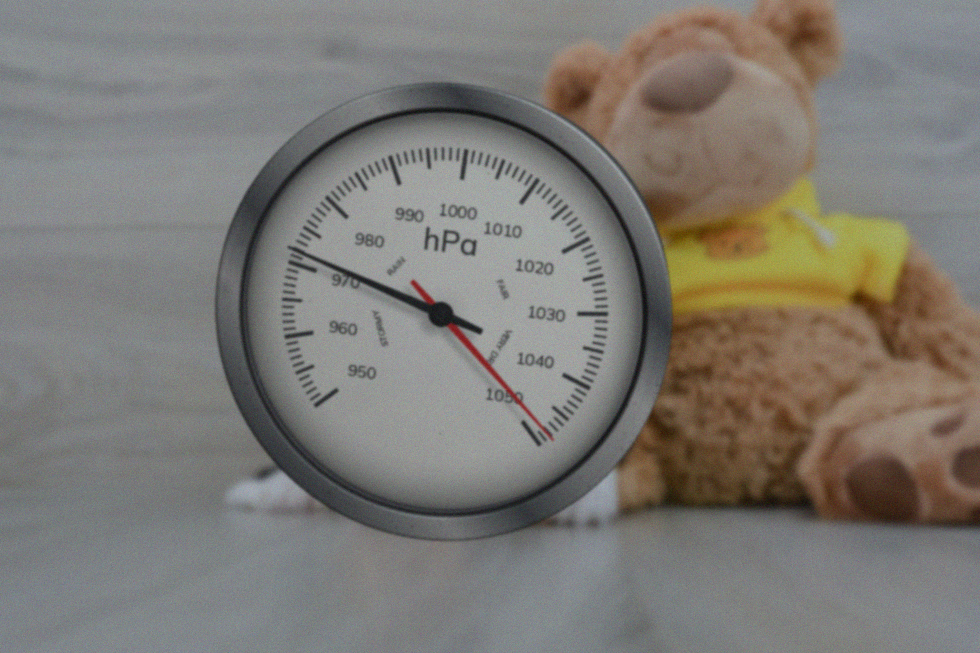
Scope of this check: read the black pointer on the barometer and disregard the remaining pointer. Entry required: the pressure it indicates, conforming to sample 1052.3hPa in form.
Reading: 972hPa
